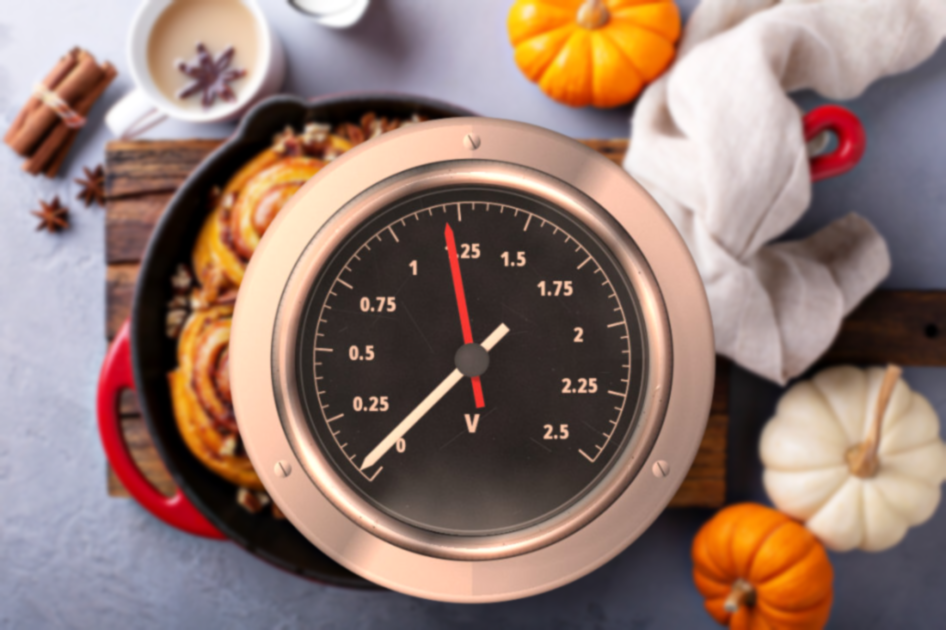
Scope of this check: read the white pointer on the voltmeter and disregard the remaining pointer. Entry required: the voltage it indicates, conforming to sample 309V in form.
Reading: 0.05V
